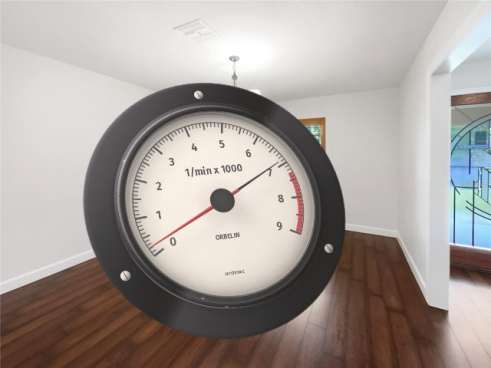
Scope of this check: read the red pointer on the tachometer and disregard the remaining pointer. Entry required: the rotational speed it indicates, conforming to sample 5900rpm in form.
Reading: 200rpm
